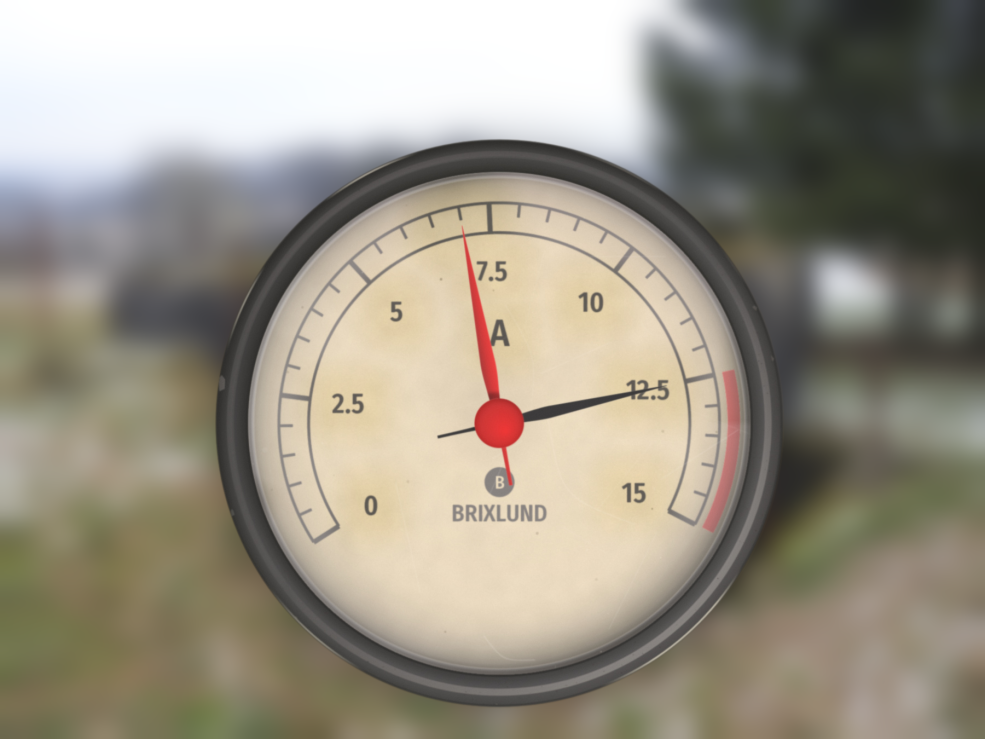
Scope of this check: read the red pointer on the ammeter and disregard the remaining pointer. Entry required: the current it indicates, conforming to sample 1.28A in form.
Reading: 7A
